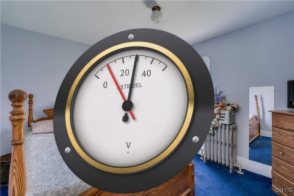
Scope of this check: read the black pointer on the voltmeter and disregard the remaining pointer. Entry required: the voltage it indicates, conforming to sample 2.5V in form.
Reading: 30V
